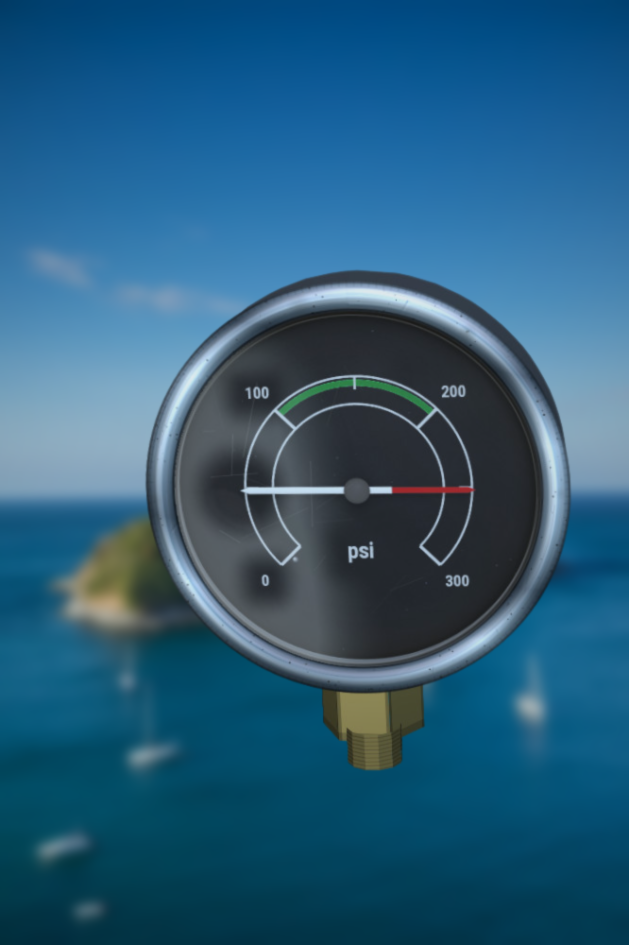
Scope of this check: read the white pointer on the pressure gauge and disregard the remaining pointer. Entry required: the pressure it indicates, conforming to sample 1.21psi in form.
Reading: 50psi
